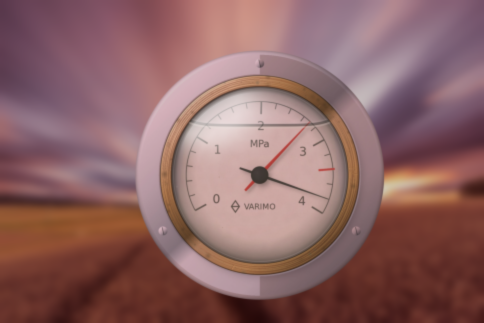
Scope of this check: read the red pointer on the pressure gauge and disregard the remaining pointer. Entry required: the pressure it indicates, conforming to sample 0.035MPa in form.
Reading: 2.7MPa
